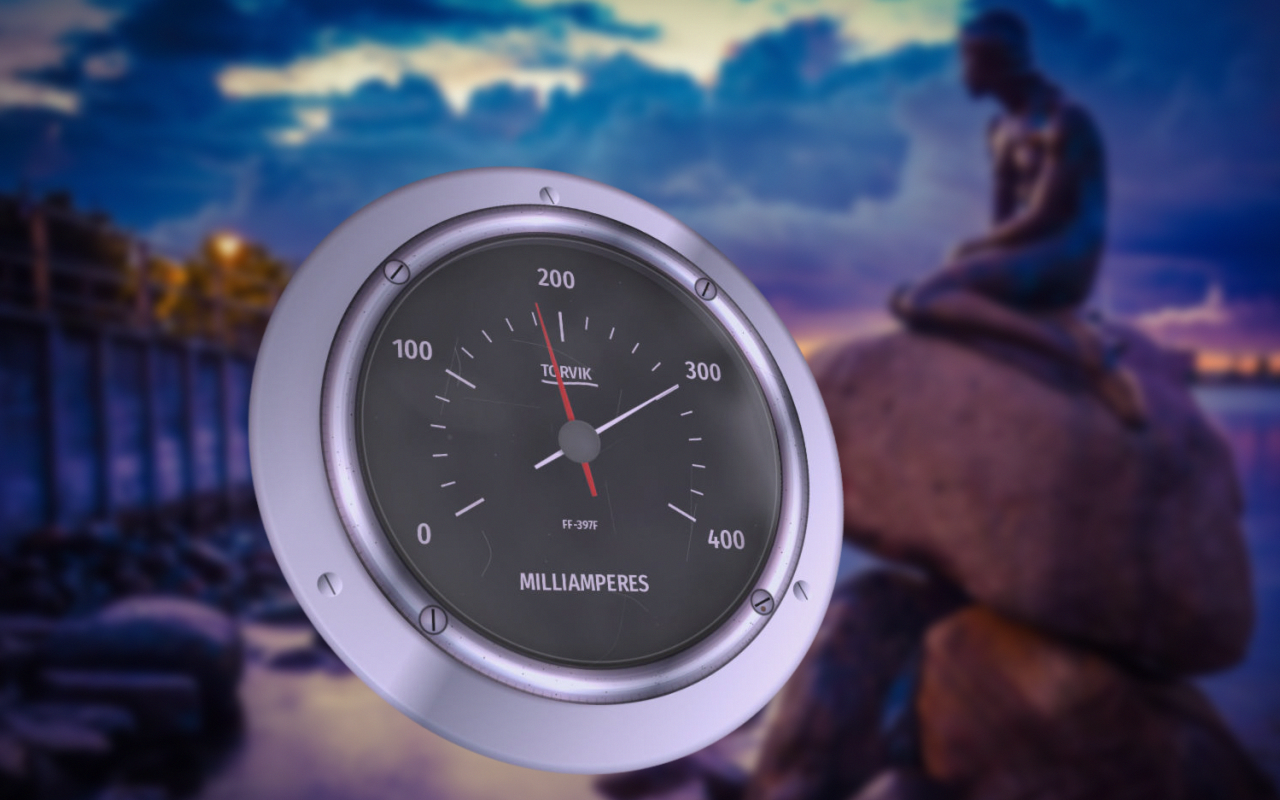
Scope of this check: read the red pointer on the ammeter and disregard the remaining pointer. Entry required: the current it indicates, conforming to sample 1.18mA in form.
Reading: 180mA
